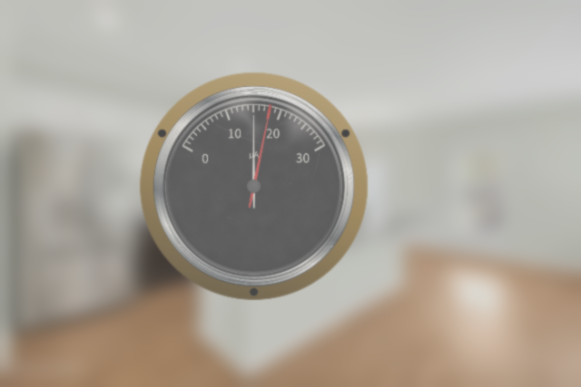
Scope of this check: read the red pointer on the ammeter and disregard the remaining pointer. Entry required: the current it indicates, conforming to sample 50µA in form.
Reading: 18µA
